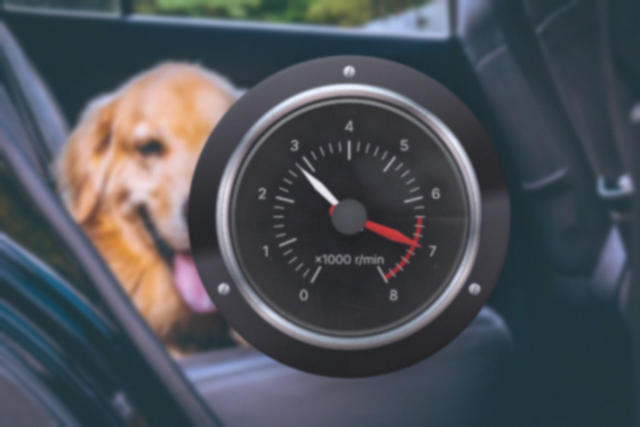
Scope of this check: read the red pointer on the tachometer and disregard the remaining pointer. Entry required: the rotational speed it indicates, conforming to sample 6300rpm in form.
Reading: 7000rpm
